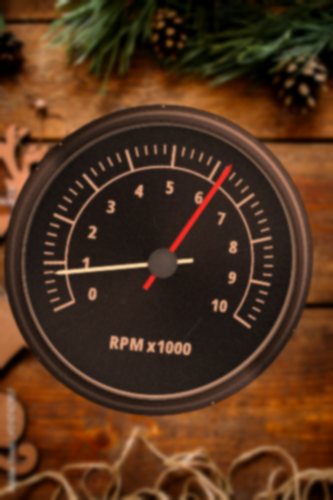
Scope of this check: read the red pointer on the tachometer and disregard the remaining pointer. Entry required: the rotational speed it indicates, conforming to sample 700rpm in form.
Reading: 6200rpm
